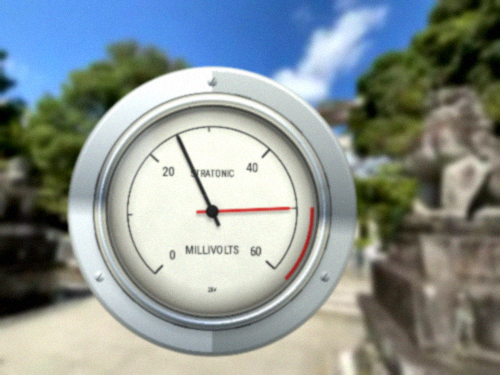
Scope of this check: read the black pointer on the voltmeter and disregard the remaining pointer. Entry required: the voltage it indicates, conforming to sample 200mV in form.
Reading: 25mV
